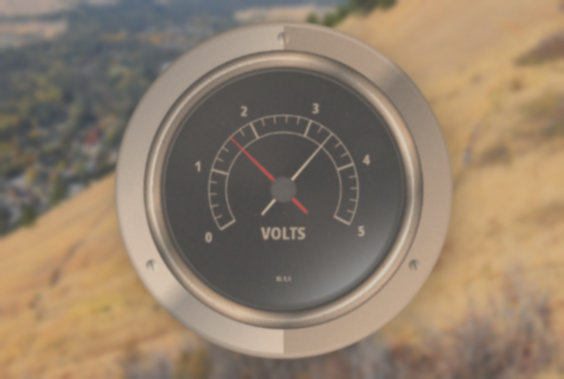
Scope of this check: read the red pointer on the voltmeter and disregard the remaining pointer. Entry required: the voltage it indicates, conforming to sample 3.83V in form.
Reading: 1.6V
